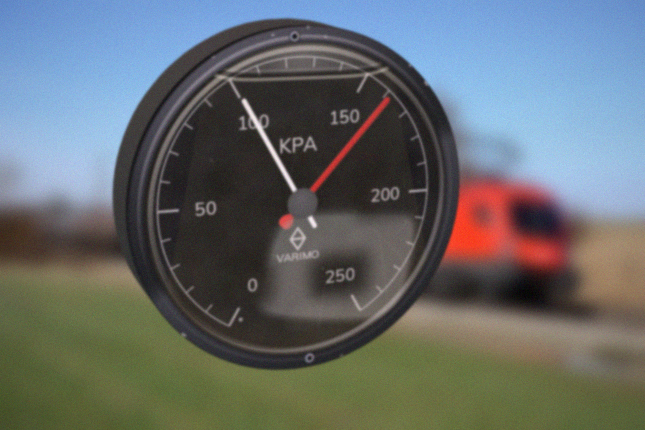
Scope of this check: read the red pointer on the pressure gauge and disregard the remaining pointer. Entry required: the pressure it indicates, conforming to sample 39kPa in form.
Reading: 160kPa
